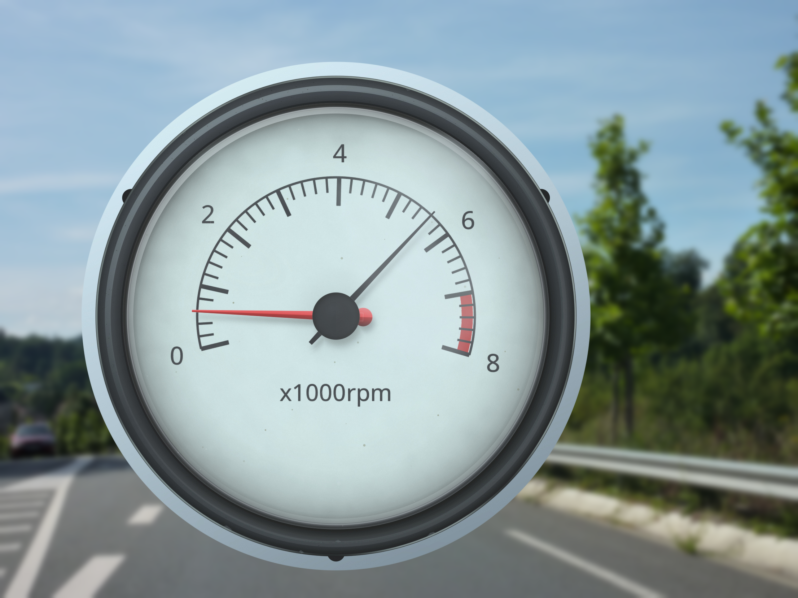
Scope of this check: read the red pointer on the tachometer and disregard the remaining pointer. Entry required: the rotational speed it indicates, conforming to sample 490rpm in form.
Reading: 600rpm
